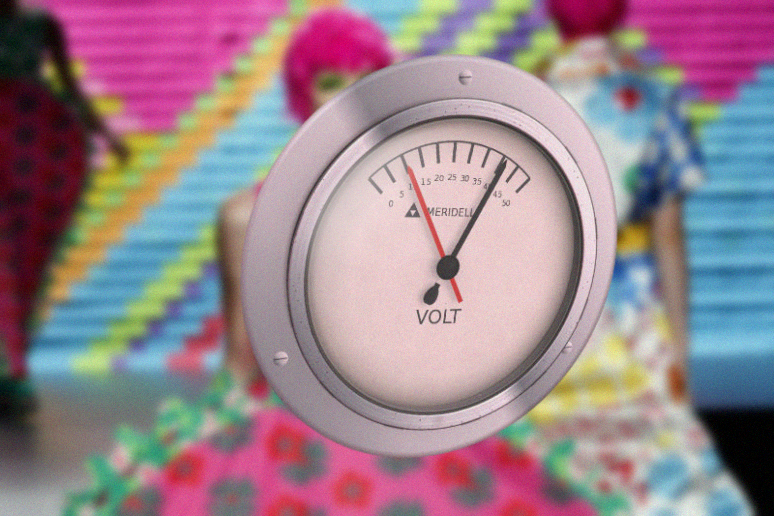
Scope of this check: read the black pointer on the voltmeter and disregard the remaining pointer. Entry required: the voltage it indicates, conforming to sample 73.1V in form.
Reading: 40V
